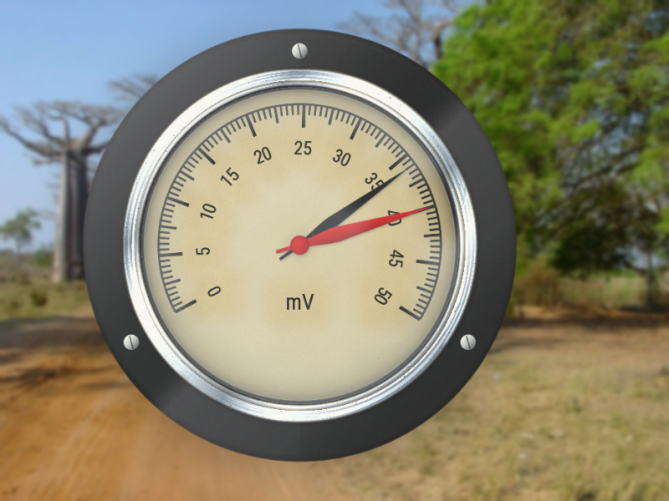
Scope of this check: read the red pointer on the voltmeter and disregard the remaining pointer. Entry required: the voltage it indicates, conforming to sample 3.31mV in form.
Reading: 40mV
